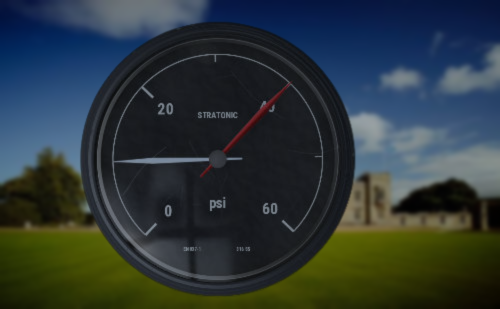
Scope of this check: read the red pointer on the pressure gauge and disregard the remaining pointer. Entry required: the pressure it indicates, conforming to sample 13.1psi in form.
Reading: 40psi
